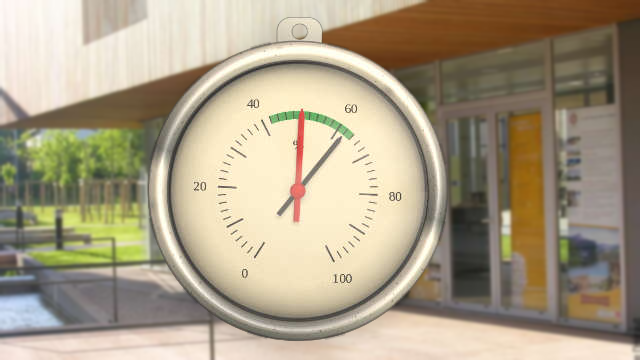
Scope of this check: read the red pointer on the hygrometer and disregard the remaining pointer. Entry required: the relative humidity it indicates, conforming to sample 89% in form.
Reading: 50%
